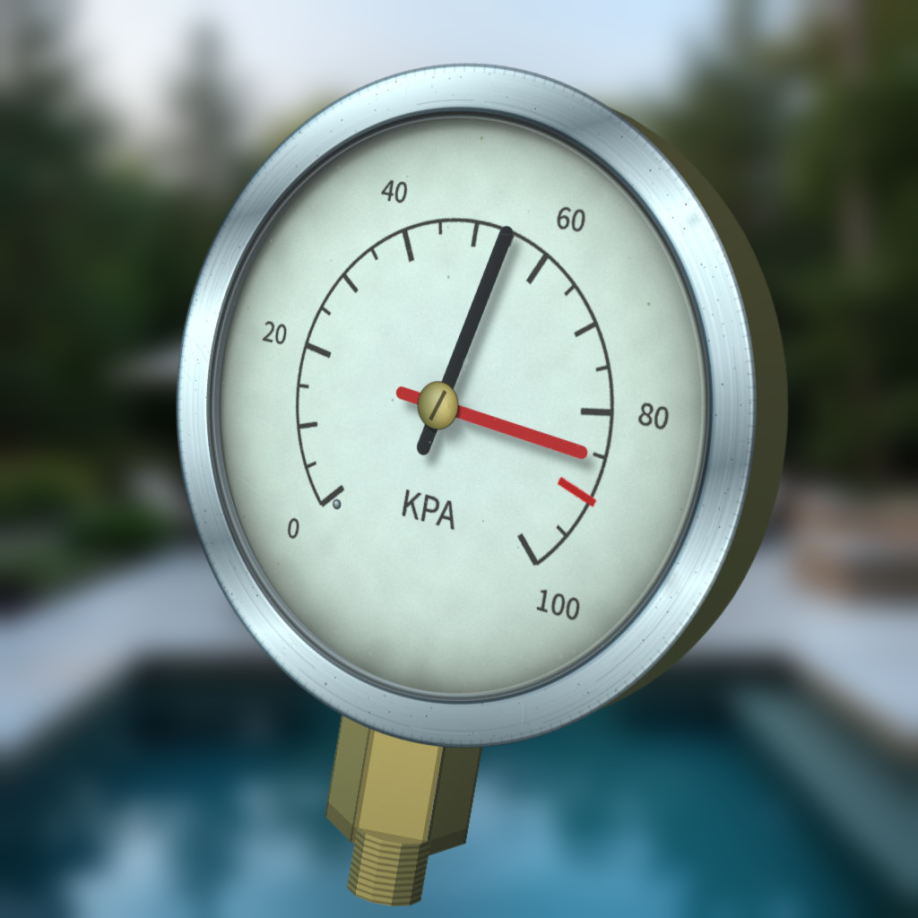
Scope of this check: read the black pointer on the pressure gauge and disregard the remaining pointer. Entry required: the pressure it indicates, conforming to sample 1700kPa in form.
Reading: 55kPa
